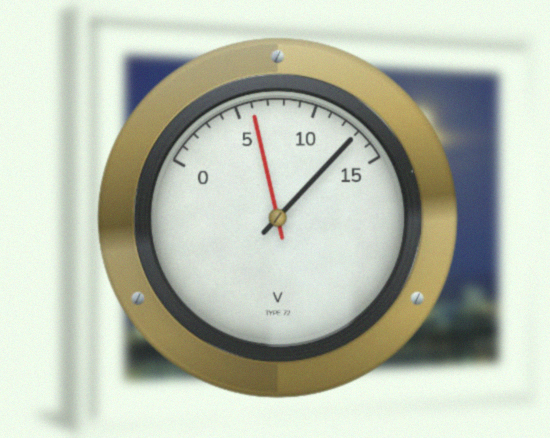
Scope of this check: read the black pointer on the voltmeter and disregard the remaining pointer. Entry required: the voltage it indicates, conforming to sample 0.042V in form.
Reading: 13V
